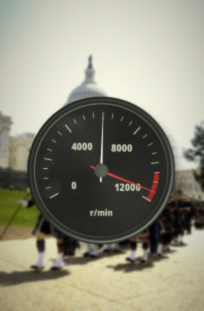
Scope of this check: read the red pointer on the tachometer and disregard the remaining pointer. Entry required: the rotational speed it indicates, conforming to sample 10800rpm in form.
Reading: 11500rpm
